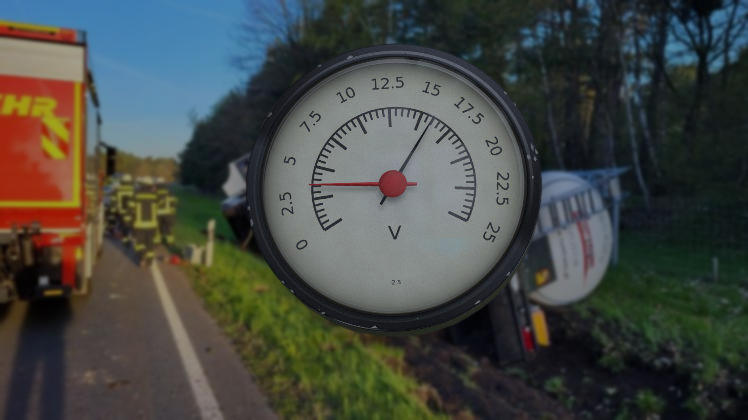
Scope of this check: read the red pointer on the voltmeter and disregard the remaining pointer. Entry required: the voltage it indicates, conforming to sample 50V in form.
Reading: 3.5V
